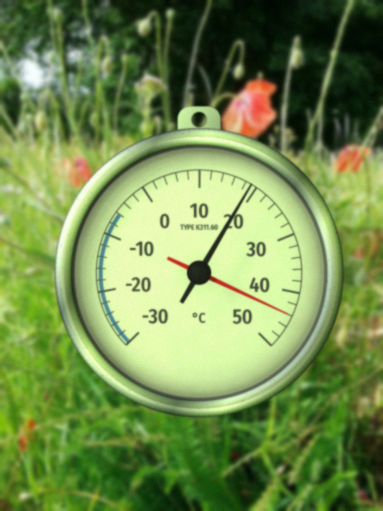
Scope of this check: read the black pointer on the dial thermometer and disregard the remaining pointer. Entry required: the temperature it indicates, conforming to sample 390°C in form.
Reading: 19°C
